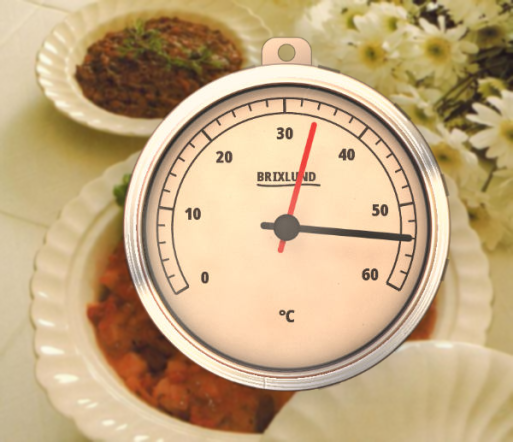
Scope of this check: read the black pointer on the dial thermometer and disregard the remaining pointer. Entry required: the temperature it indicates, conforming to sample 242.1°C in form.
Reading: 54°C
